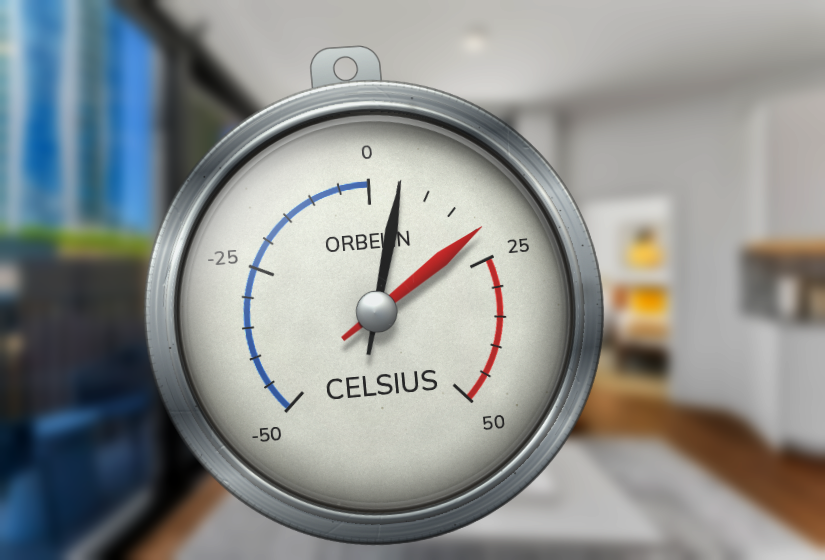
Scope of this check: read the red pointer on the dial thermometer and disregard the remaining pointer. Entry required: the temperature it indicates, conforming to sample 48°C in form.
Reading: 20°C
